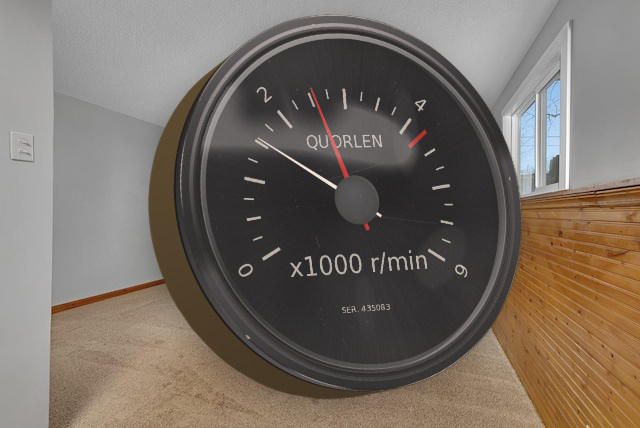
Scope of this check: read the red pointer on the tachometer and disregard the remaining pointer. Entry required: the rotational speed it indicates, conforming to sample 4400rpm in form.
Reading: 2500rpm
